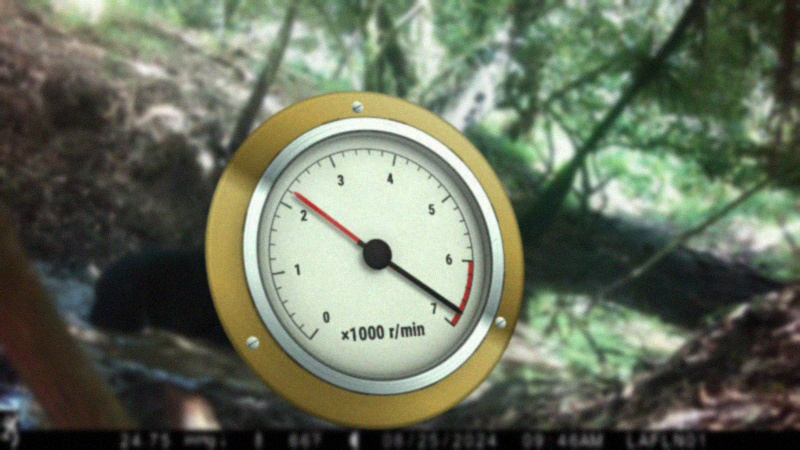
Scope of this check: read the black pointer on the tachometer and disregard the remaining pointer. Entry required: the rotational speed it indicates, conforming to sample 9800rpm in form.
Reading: 6800rpm
